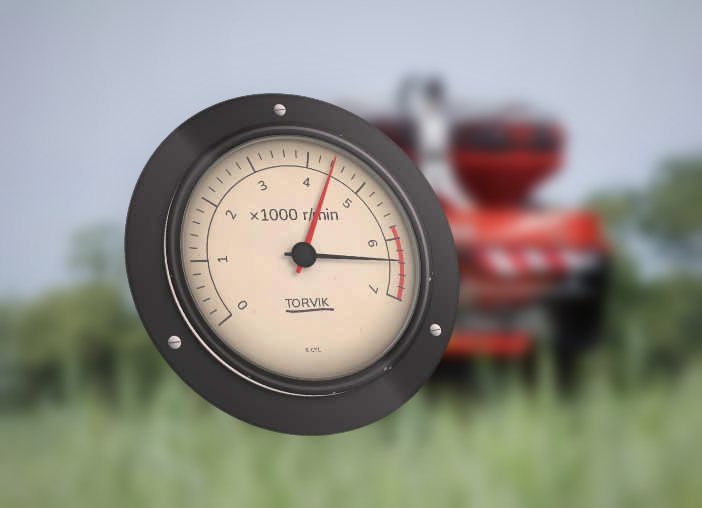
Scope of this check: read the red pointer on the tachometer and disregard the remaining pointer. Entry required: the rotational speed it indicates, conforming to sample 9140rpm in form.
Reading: 4400rpm
